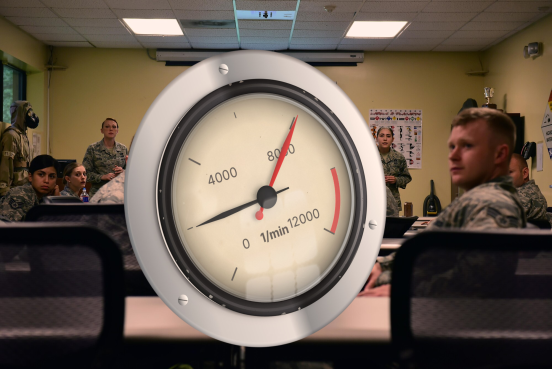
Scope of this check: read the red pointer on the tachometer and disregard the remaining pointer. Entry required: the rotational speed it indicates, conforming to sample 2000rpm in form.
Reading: 8000rpm
